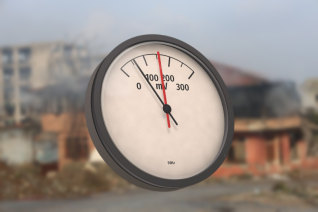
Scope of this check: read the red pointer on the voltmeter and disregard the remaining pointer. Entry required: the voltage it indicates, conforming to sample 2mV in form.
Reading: 150mV
